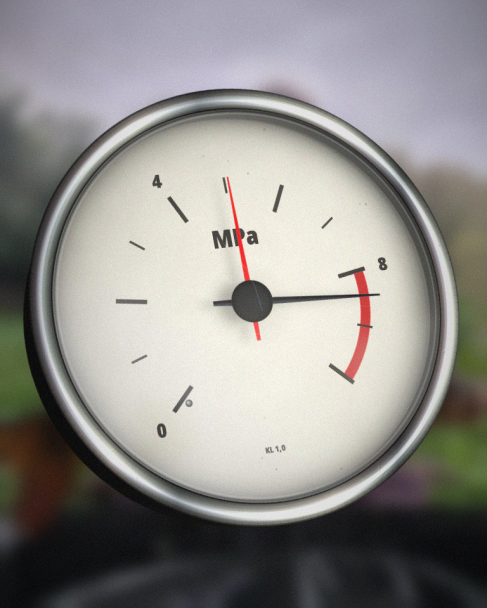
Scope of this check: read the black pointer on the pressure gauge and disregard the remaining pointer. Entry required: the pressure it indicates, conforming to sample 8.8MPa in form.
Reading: 8.5MPa
